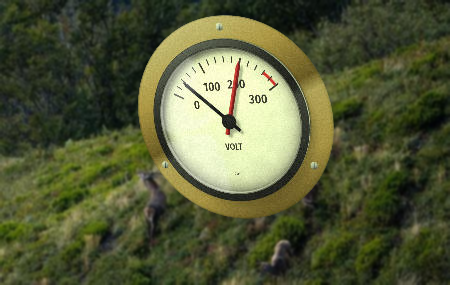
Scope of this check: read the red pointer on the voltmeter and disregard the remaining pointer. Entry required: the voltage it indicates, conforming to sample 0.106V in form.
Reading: 200V
